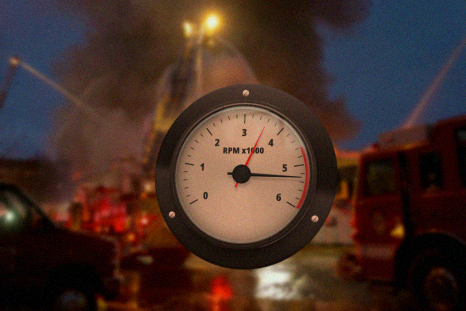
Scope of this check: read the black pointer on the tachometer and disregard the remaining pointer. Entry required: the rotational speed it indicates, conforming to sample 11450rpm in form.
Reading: 5300rpm
